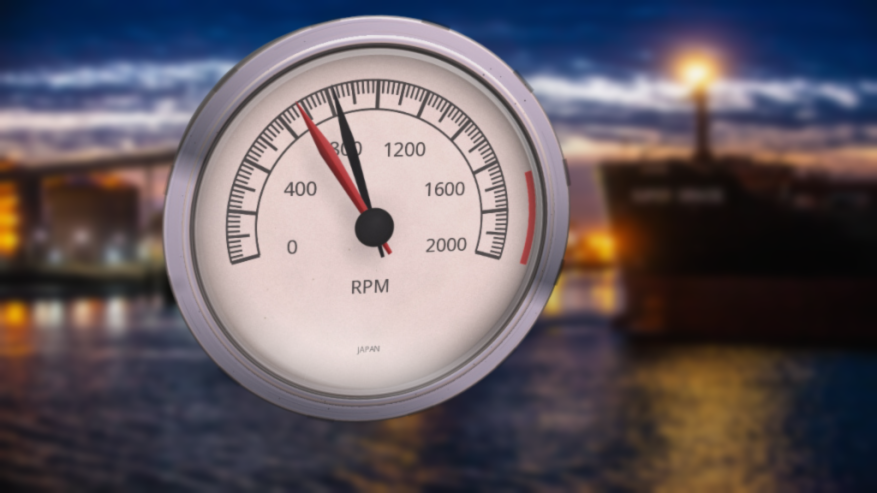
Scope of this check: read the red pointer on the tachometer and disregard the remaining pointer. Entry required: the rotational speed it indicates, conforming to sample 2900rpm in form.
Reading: 680rpm
